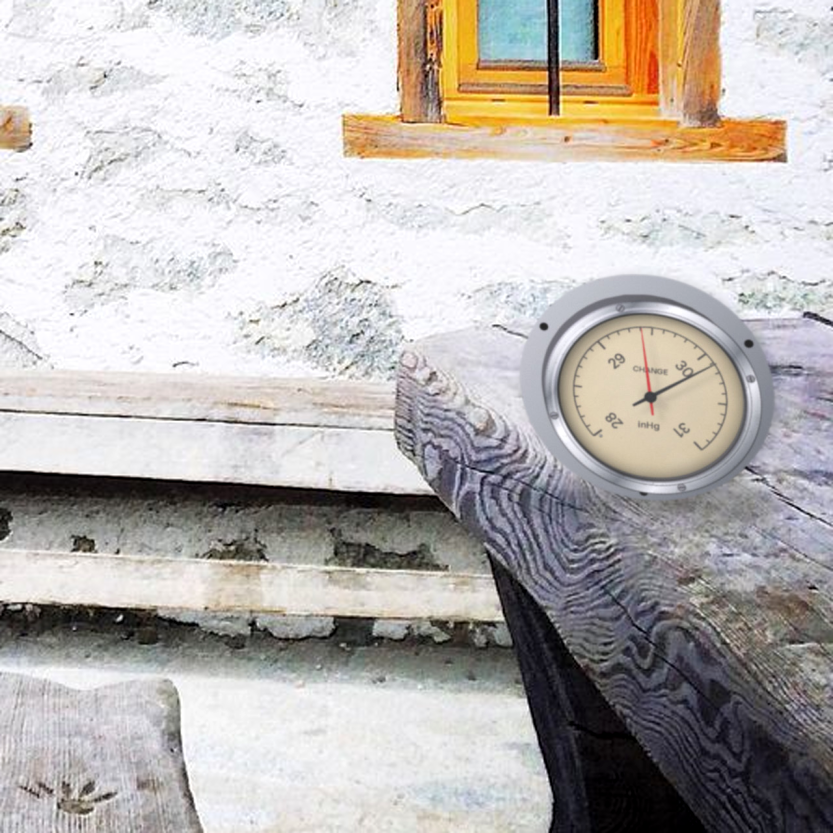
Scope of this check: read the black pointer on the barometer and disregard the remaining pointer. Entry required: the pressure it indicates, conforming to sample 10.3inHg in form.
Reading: 30.1inHg
